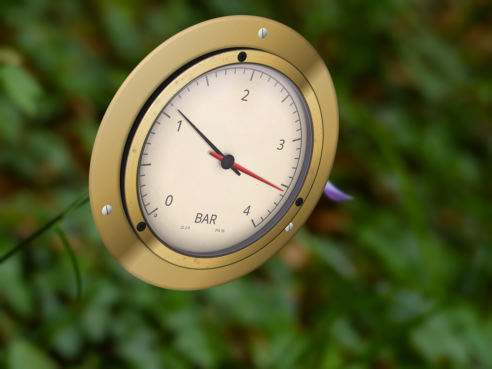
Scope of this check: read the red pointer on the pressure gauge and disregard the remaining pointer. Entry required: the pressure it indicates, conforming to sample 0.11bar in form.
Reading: 3.55bar
